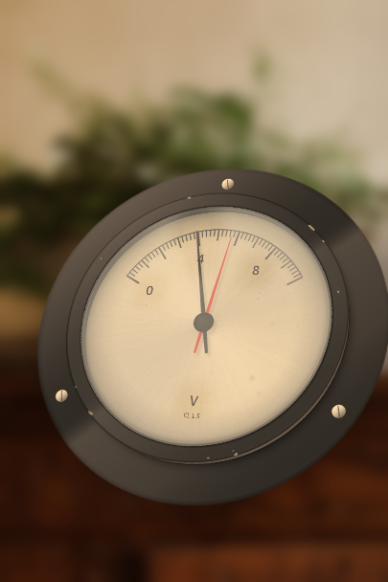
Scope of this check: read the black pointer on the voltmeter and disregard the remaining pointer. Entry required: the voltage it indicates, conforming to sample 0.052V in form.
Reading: 4V
